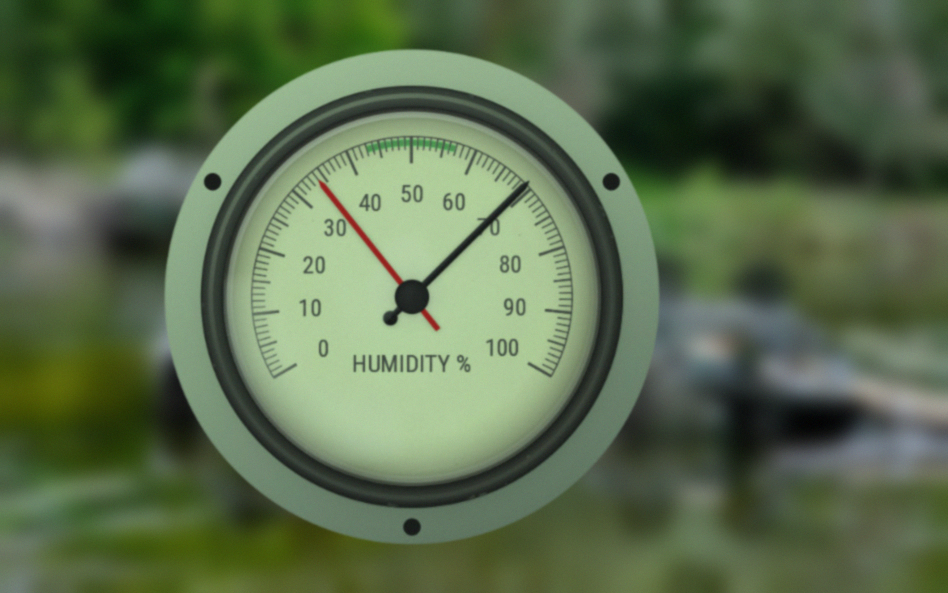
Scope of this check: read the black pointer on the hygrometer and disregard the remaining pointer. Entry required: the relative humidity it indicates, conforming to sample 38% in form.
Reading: 69%
